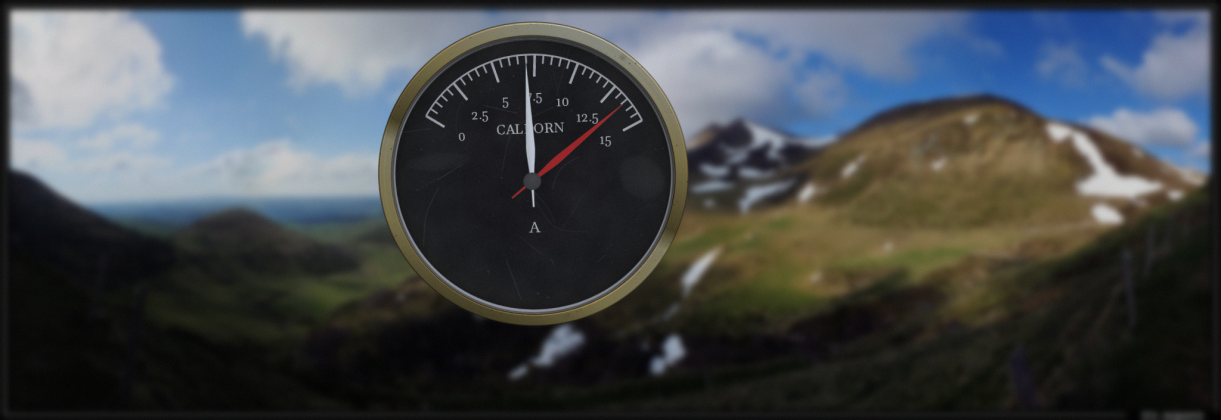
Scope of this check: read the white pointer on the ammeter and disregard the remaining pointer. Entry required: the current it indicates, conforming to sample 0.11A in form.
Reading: 7A
